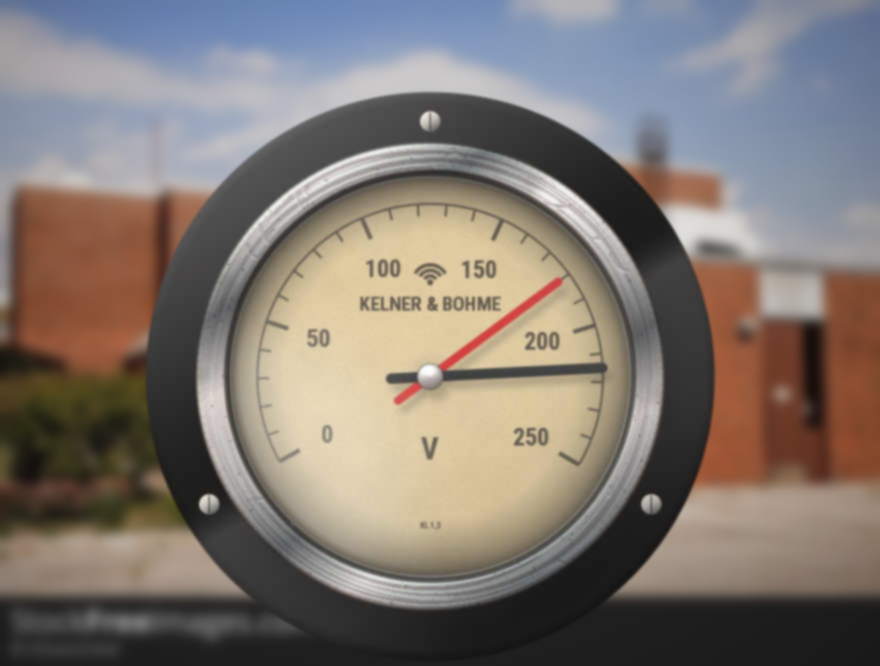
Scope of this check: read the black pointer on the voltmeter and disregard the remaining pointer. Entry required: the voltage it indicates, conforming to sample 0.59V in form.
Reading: 215V
